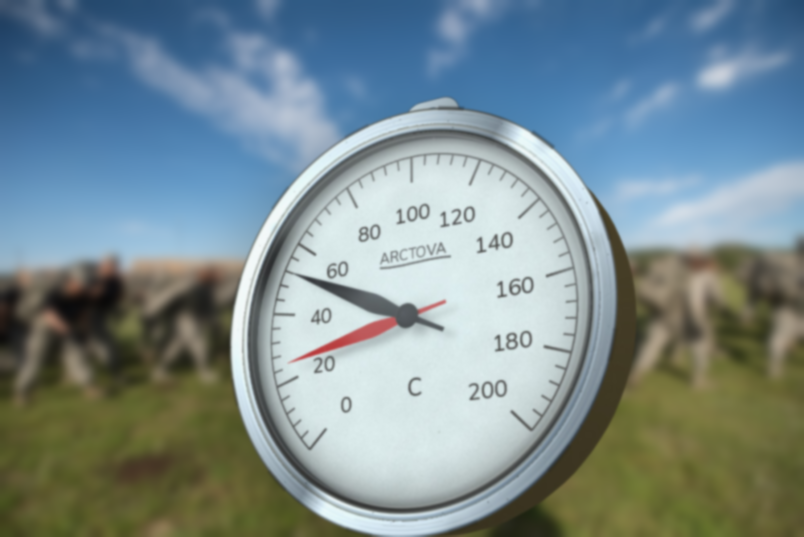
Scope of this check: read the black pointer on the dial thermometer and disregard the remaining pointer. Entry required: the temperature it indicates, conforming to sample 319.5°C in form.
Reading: 52°C
